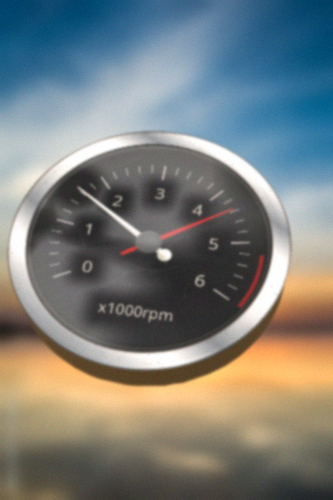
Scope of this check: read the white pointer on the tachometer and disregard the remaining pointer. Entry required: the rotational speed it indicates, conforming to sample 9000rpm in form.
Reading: 1600rpm
